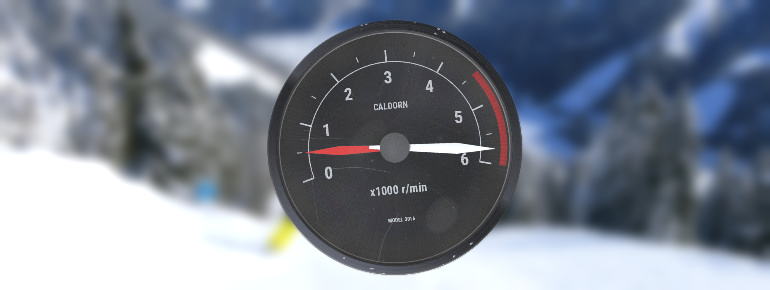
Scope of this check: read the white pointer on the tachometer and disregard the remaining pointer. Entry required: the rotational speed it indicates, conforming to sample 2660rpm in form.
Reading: 5750rpm
